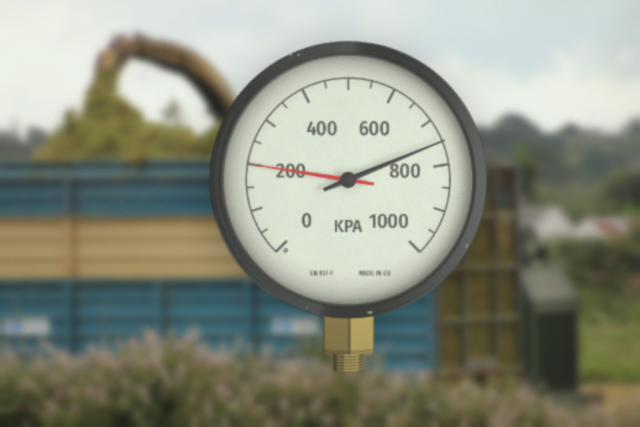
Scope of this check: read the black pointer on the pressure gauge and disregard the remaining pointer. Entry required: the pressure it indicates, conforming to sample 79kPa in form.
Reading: 750kPa
